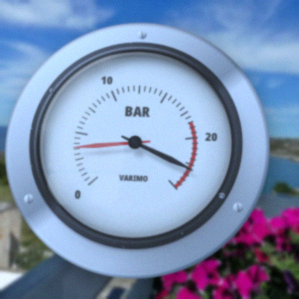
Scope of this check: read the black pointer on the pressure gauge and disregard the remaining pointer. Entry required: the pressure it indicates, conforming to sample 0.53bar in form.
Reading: 23bar
